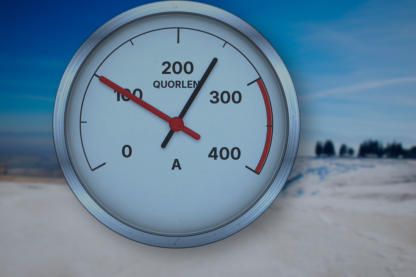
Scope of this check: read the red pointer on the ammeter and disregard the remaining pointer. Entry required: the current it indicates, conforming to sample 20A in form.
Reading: 100A
